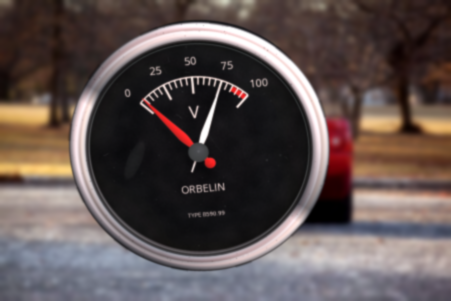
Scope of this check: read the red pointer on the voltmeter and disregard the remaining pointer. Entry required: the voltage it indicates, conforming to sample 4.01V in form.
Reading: 5V
